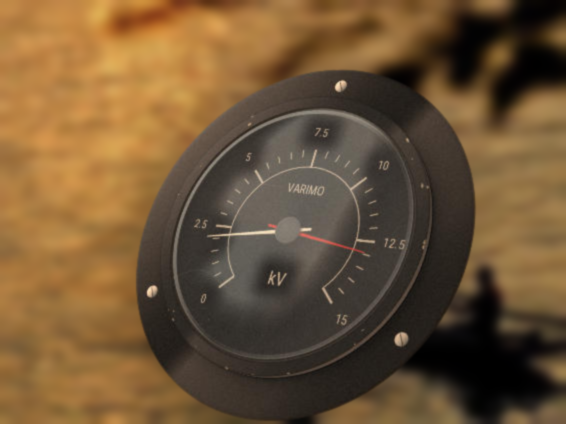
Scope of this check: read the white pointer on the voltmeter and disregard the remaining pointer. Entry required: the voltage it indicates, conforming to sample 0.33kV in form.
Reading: 2kV
